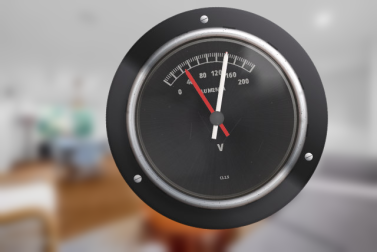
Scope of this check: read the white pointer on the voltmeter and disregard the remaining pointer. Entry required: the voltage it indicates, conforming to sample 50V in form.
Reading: 140V
